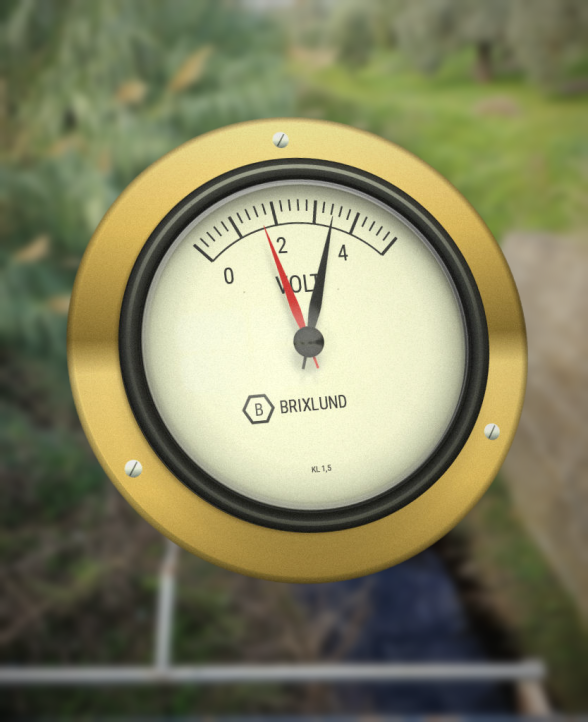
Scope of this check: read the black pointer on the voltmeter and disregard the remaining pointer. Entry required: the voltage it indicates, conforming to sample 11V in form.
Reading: 3.4V
